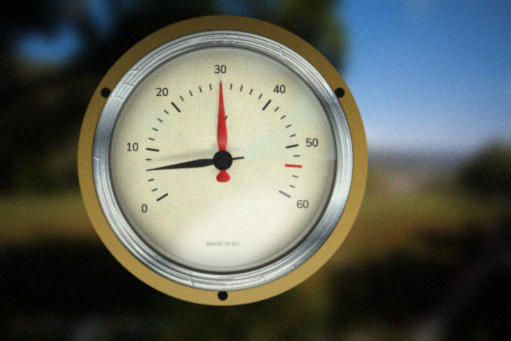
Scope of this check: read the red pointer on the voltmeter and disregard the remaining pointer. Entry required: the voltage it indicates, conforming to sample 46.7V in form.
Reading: 30V
